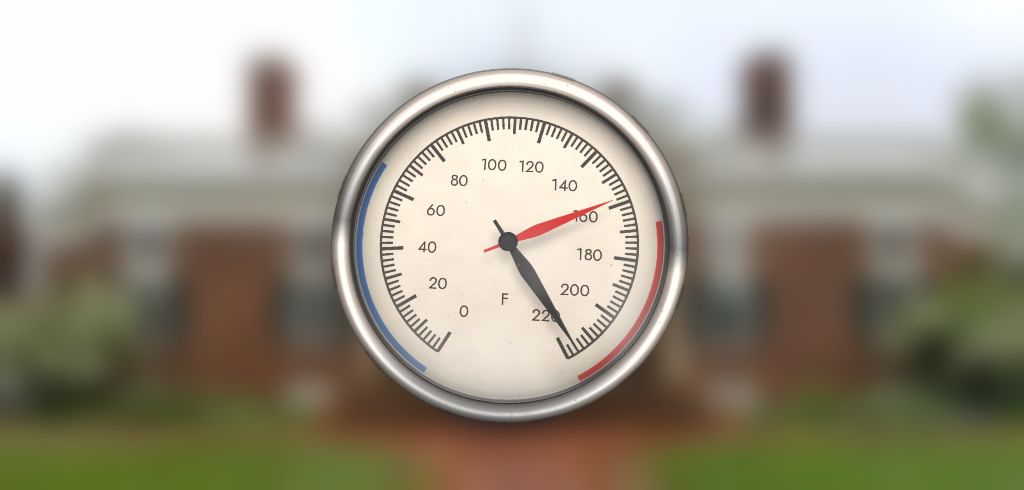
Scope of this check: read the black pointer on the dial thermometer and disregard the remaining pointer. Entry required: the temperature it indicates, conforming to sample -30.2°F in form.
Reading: 216°F
